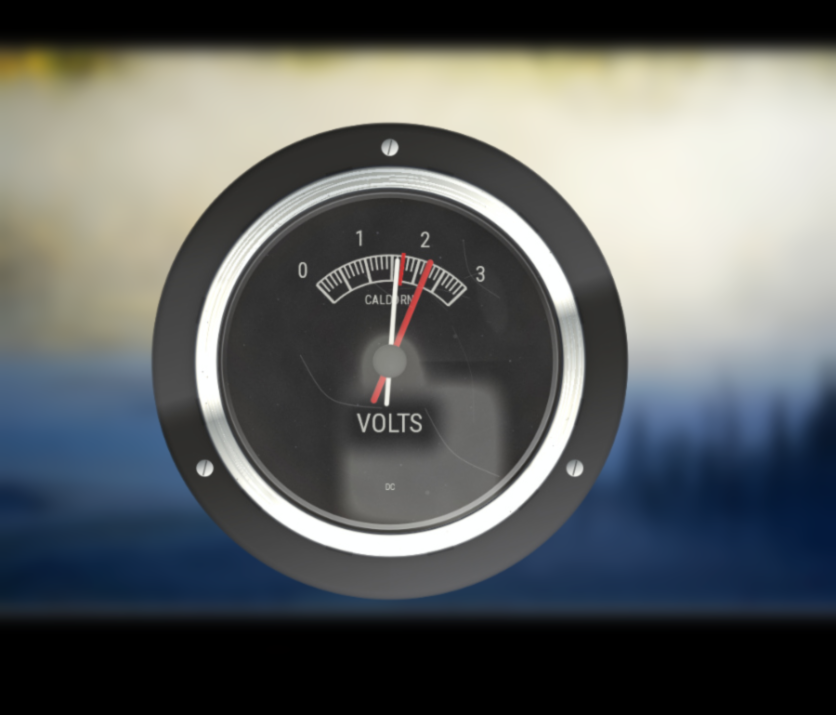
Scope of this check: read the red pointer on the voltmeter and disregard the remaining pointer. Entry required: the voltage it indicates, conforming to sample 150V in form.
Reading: 2.2V
